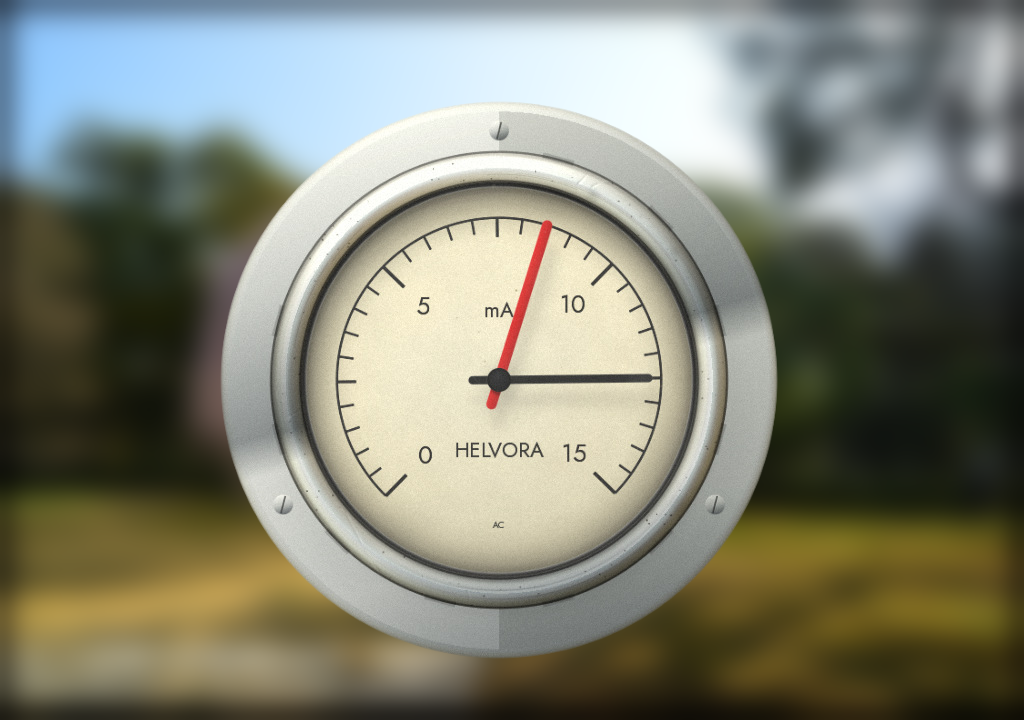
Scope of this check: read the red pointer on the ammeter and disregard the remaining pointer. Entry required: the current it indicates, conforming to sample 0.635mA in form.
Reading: 8.5mA
